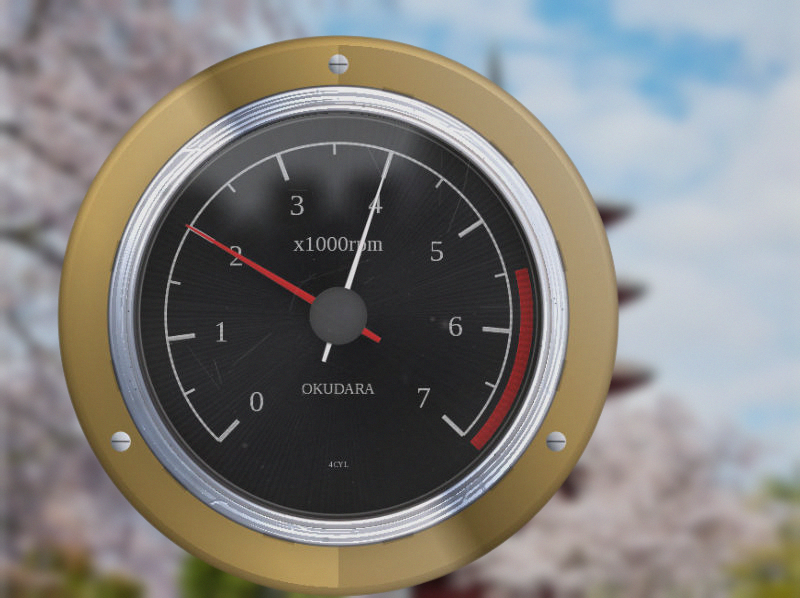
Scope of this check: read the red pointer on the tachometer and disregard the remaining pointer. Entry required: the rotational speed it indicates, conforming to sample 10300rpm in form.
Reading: 2000rpm
